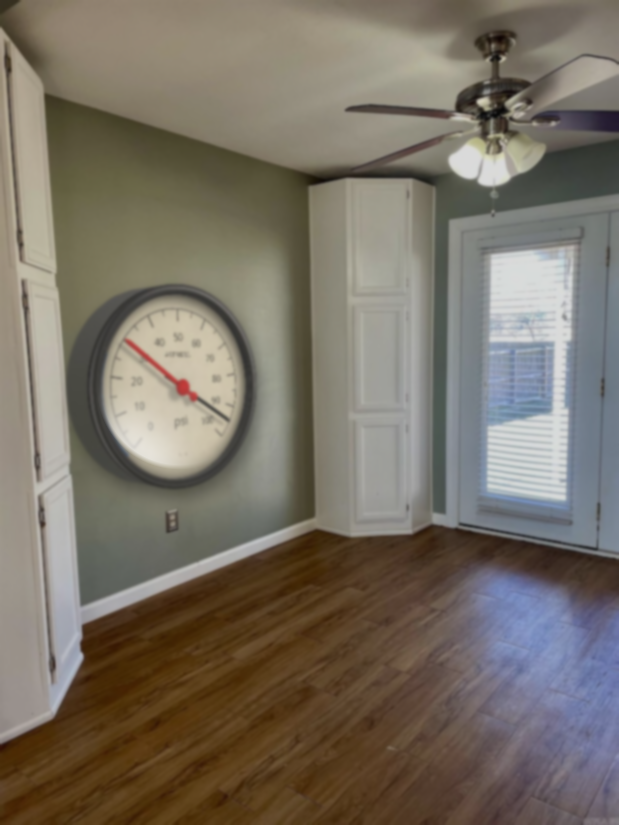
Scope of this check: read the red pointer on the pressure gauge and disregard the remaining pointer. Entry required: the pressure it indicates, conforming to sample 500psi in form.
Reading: 30psi
